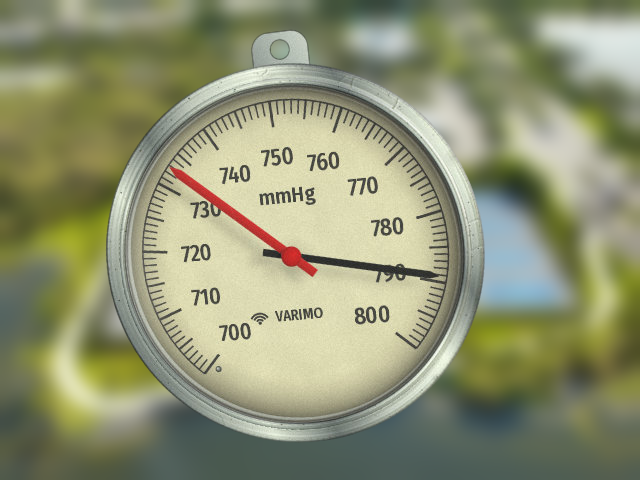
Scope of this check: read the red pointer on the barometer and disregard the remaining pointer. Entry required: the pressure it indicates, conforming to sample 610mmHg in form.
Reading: 733mmHg
